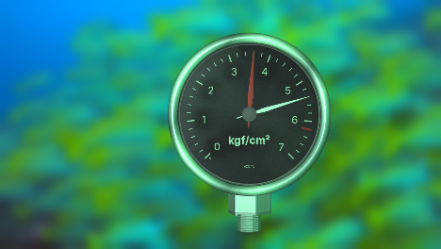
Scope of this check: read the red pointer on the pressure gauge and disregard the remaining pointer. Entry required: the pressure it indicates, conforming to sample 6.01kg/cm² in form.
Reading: 3.6kg/cm²
